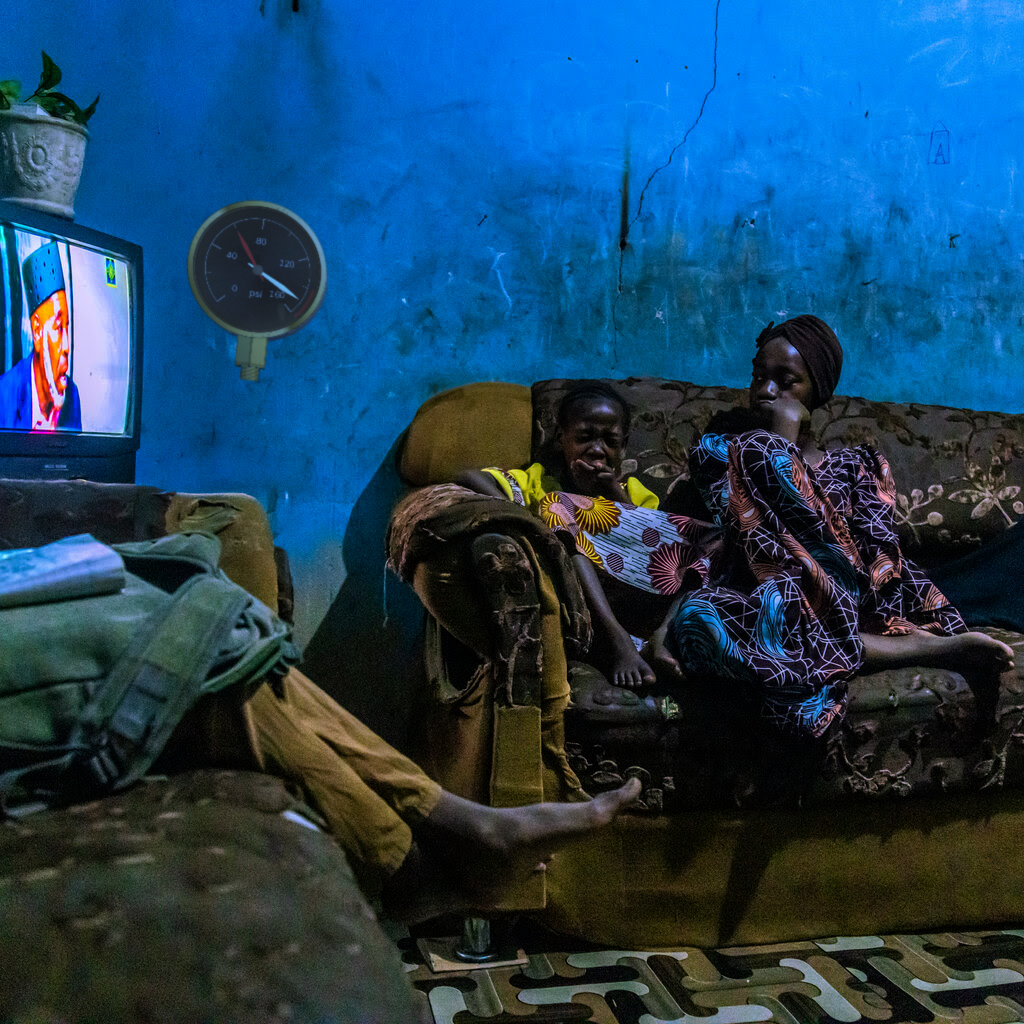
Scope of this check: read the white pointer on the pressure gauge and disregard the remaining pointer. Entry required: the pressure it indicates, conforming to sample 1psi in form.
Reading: 150psi
